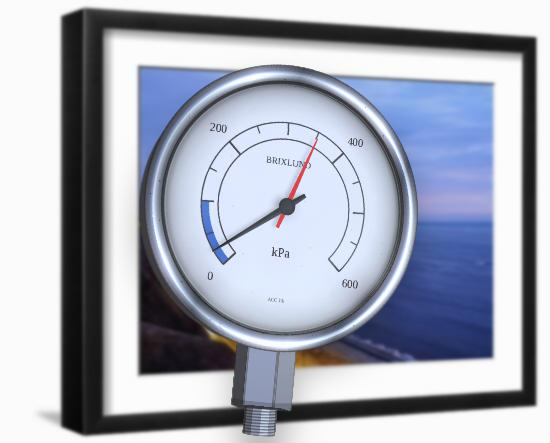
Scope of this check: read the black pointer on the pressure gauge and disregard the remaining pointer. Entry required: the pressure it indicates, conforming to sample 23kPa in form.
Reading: 25kPa
